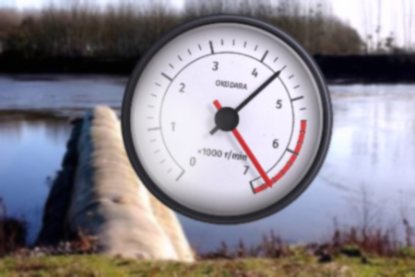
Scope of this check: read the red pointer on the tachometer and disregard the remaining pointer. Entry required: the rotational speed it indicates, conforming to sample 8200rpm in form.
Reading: 6700rpm
